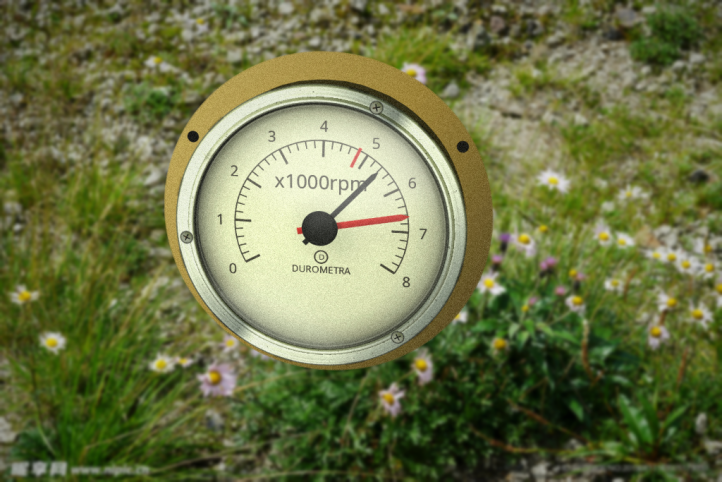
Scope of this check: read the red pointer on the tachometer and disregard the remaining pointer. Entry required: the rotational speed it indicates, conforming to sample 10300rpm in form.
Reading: 6600rpm
